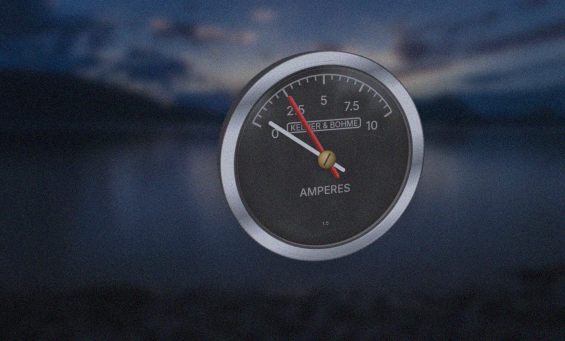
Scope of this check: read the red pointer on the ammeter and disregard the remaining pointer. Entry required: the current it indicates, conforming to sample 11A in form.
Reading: 2.5A
